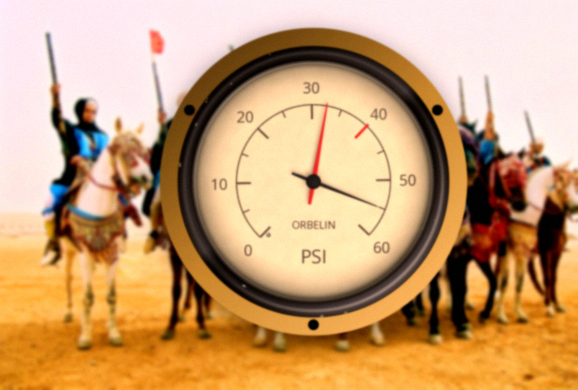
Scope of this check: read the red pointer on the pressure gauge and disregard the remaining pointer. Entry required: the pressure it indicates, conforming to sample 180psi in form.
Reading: 32.5psi
